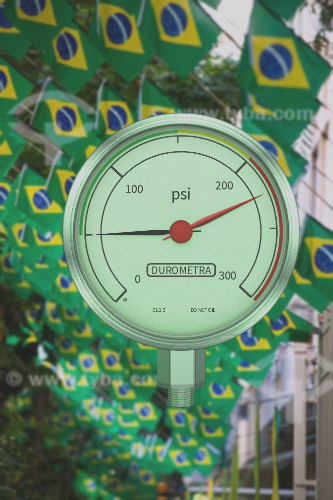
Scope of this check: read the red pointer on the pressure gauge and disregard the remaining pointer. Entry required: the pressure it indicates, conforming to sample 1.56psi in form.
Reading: 225psi
